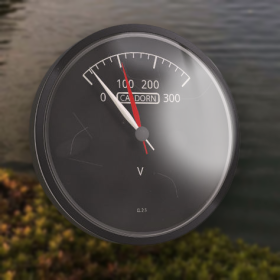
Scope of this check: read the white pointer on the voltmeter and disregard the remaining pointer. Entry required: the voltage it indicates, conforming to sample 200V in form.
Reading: 20V
